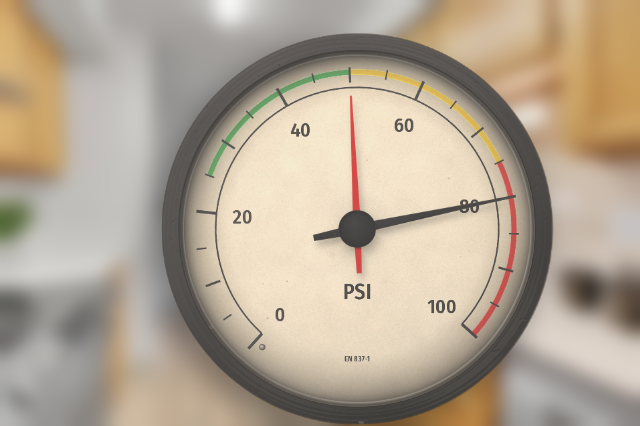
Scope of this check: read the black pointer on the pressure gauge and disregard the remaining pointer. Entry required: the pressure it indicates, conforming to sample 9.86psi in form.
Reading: 80psi
